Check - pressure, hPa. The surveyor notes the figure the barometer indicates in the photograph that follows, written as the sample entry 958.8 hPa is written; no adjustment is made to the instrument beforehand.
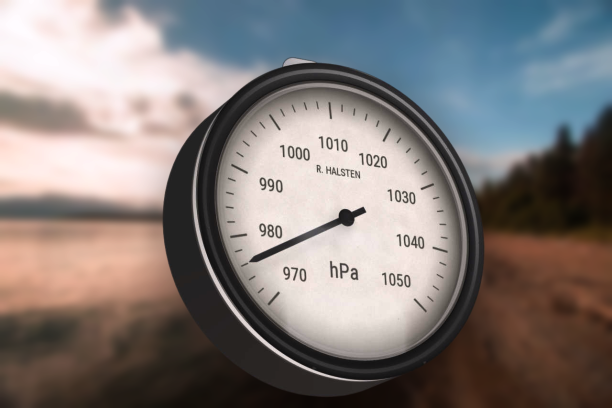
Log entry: 976 hPa
